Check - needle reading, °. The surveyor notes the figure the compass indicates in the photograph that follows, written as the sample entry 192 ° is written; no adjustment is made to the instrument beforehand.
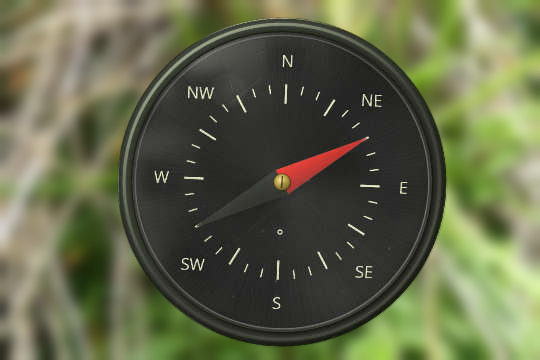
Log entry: 60 °
